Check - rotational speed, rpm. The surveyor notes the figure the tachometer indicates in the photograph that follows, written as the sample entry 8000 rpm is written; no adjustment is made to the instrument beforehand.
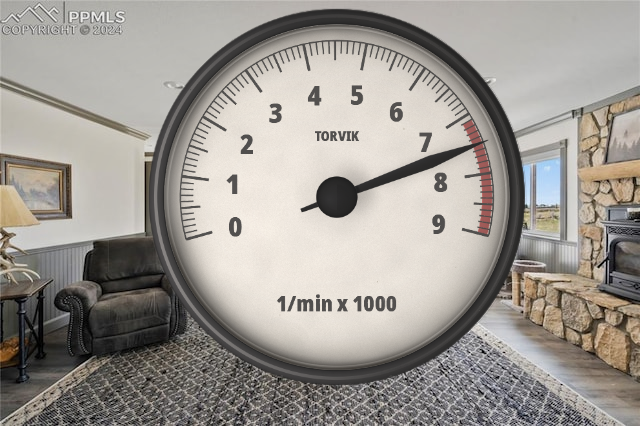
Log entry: 7500 rpm
